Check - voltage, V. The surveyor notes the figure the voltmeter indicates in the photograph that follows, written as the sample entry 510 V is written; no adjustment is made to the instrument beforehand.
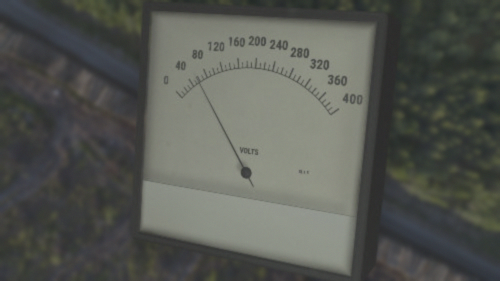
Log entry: 60 V
